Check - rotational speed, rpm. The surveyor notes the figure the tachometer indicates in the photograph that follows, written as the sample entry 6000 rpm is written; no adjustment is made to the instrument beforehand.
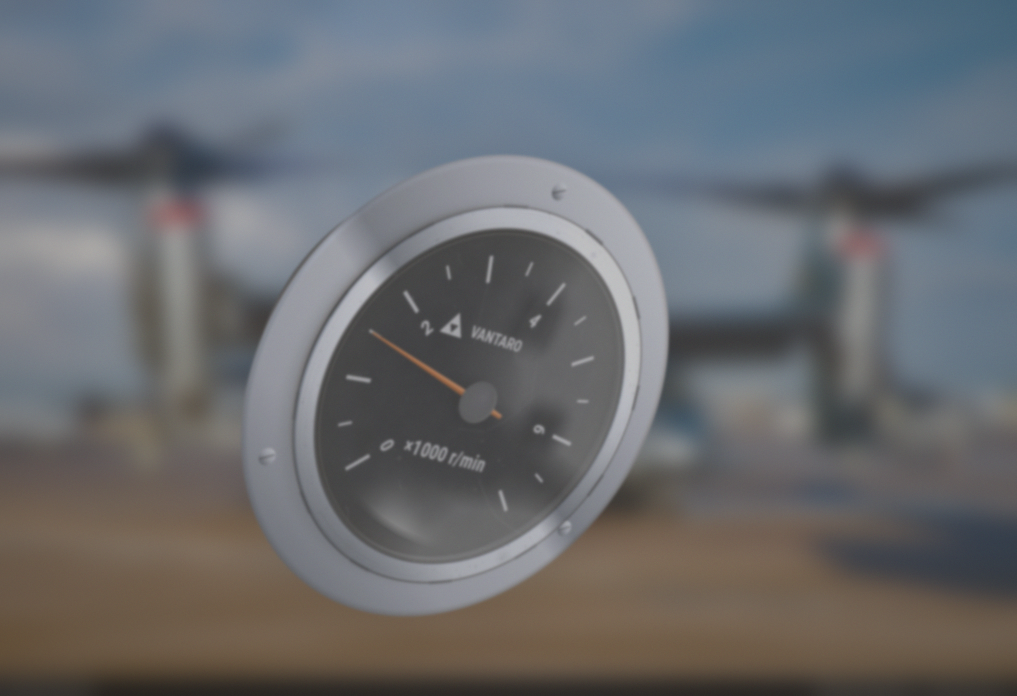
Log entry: 1500 rpm
